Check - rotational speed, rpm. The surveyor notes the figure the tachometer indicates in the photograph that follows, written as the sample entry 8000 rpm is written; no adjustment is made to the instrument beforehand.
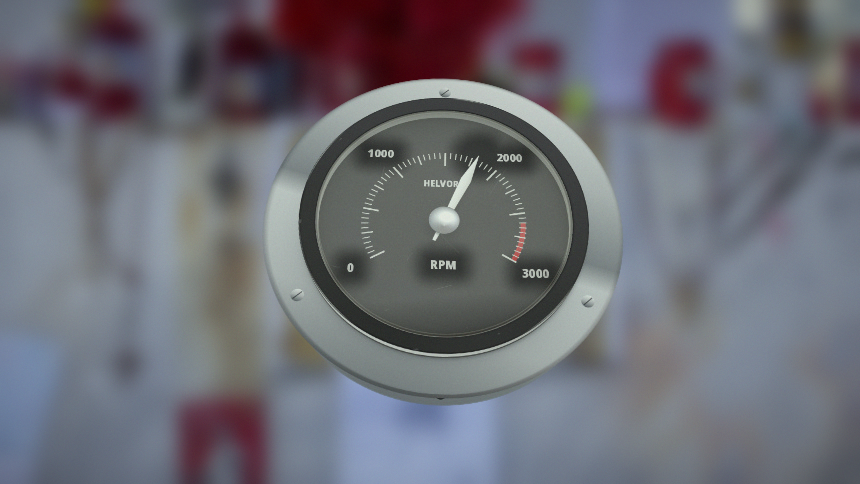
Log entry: 1800 rpm
